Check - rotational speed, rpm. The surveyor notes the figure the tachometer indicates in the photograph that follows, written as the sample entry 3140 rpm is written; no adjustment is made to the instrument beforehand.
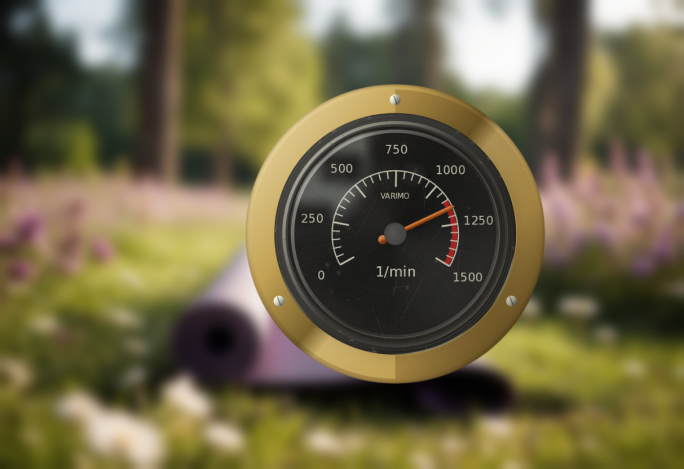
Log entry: 1150 rpm
